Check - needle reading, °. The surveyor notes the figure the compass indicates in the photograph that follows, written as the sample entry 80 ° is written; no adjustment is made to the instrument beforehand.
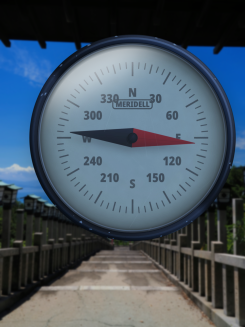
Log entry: 95 °
